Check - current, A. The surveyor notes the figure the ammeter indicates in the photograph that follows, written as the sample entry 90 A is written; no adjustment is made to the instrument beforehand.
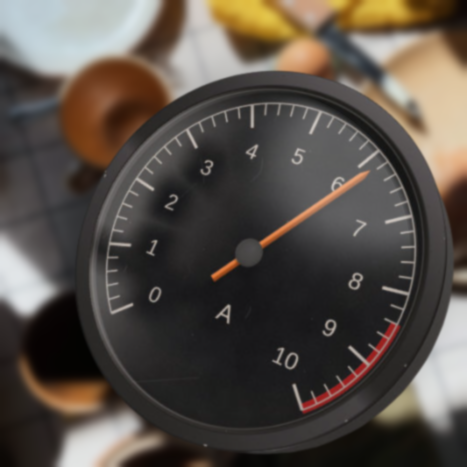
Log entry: 6.2 A
